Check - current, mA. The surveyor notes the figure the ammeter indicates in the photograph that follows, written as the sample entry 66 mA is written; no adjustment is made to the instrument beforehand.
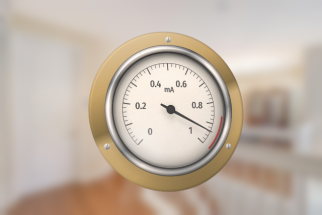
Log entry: 0.94 mA
